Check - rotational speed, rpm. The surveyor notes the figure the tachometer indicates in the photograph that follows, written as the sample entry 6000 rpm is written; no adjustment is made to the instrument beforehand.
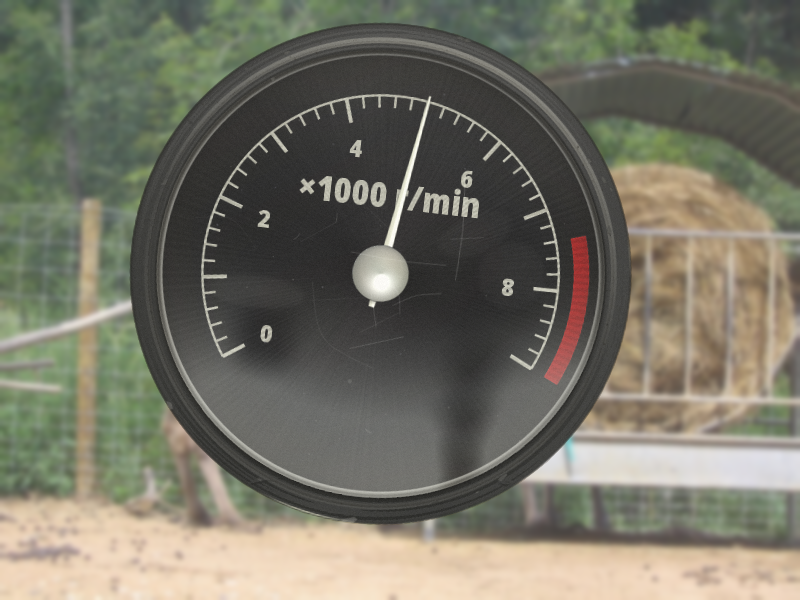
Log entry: 5000 rpm
